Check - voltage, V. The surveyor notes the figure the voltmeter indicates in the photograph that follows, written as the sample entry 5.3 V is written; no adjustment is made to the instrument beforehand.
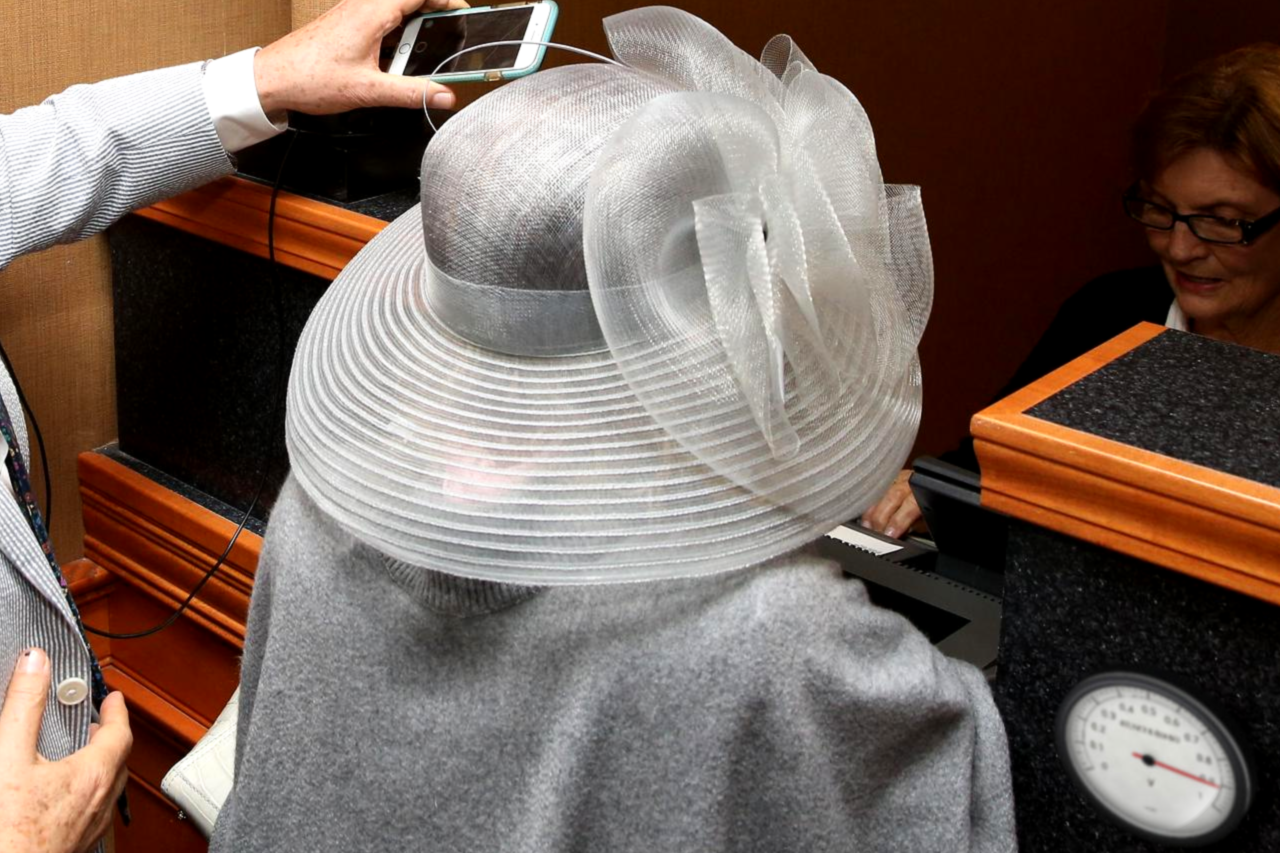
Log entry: 0.9 V
